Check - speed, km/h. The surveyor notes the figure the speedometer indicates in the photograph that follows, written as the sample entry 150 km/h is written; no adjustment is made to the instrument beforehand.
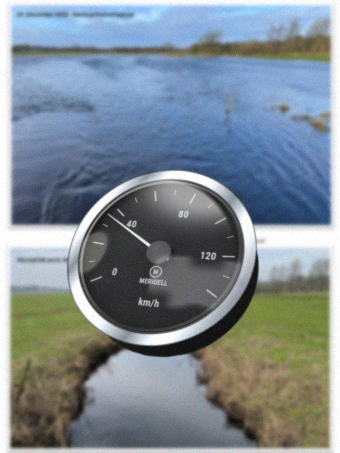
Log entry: 35 km/h
